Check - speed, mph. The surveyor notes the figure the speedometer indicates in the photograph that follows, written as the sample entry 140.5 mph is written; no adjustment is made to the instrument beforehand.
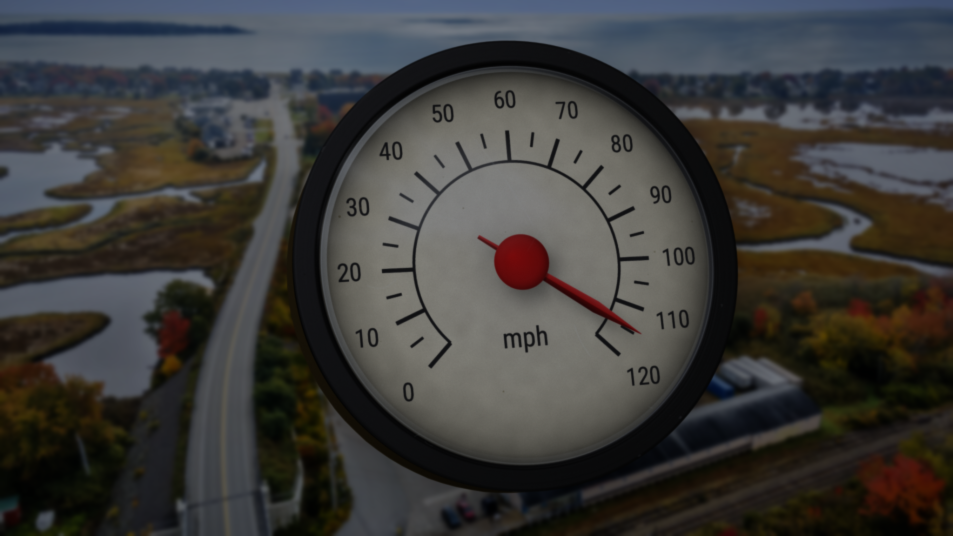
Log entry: 115 mph
